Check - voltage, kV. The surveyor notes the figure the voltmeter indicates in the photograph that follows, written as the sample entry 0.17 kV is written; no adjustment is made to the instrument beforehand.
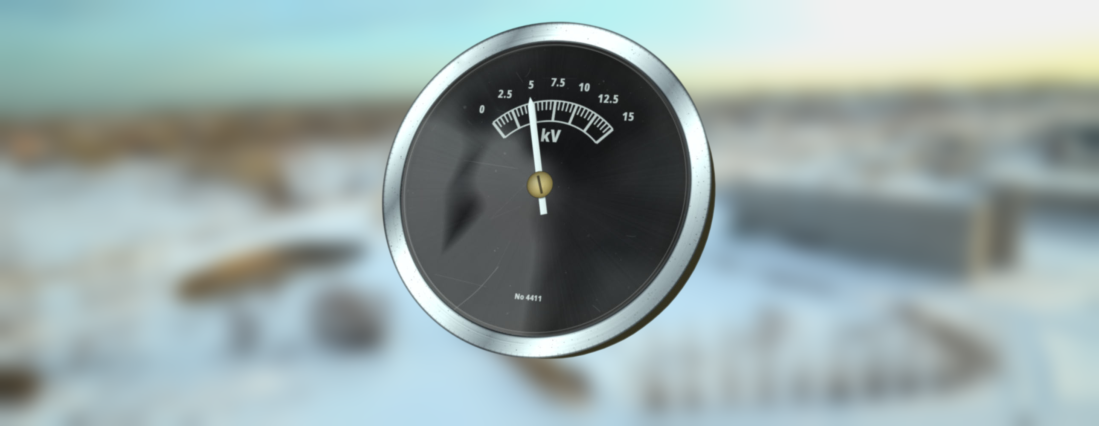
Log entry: 5 kV
